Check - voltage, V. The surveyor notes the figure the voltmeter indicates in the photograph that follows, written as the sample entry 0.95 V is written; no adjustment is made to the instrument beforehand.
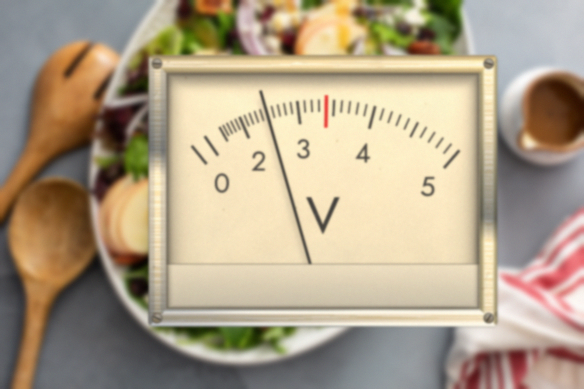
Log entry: 2.5 V
